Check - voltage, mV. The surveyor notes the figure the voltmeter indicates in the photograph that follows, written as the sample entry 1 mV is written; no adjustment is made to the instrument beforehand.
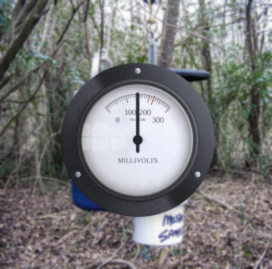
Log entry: 150 mV
